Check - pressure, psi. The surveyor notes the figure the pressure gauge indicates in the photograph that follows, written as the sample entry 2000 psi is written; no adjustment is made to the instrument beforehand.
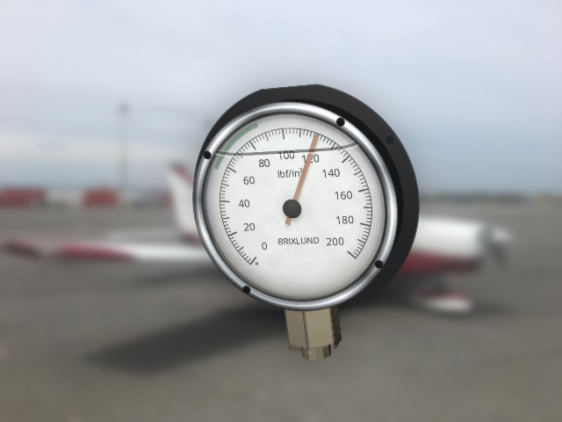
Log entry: 120 psi
